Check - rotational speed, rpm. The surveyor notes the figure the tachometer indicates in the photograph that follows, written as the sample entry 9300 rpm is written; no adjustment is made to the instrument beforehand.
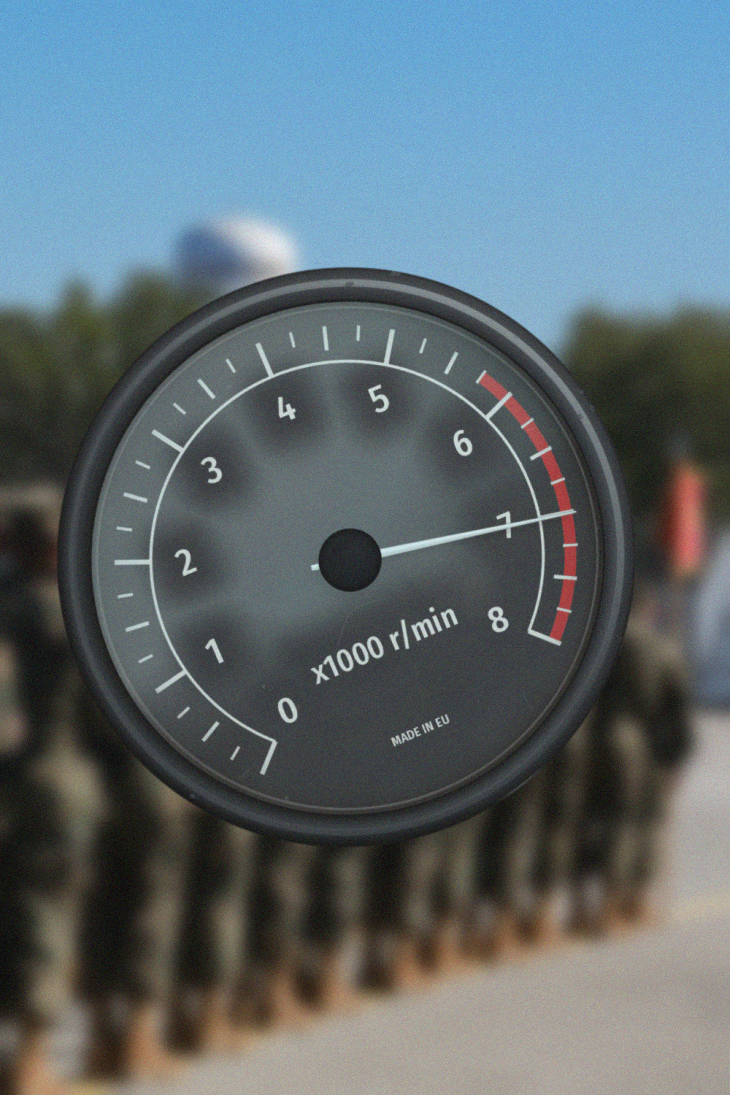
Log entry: 7000 rpm
